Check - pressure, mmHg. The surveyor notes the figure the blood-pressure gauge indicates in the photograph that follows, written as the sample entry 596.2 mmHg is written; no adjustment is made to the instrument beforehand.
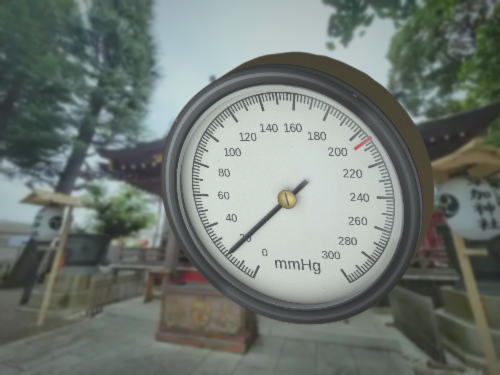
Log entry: 20 mmHg
